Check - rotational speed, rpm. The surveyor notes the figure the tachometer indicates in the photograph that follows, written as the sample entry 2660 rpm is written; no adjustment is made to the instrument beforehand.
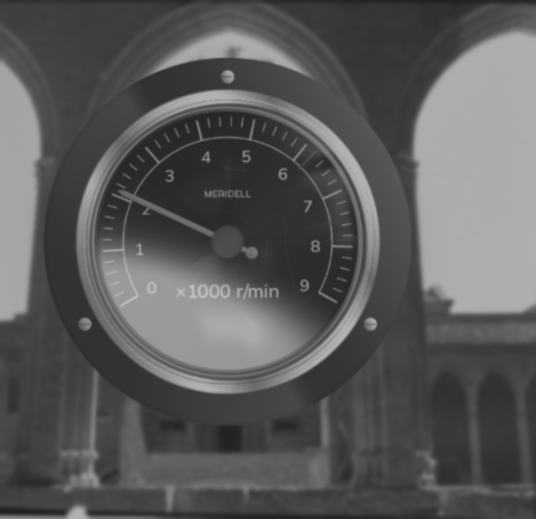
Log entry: 2100 rpm
